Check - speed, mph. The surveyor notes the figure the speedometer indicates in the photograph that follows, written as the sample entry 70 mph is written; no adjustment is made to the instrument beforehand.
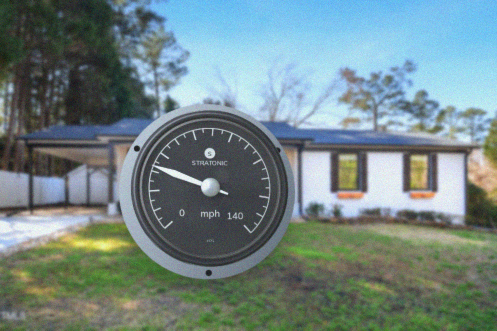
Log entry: 32.5 mph
